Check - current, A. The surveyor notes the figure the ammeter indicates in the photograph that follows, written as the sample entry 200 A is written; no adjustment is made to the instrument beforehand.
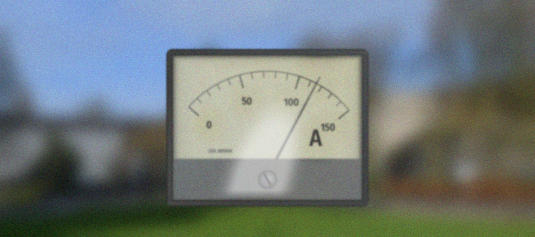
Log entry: 115 A
